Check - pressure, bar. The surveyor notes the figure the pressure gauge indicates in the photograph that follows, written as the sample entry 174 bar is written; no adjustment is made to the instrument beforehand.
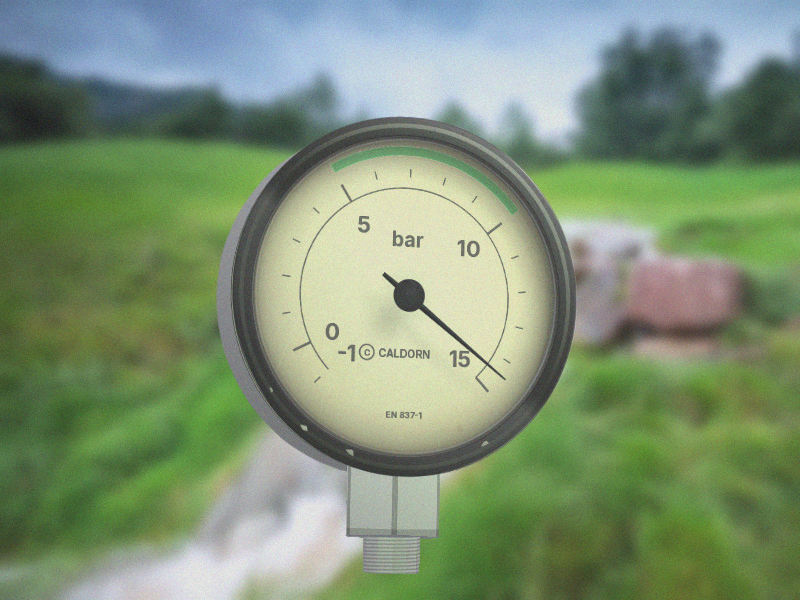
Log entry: 14.5 bar
